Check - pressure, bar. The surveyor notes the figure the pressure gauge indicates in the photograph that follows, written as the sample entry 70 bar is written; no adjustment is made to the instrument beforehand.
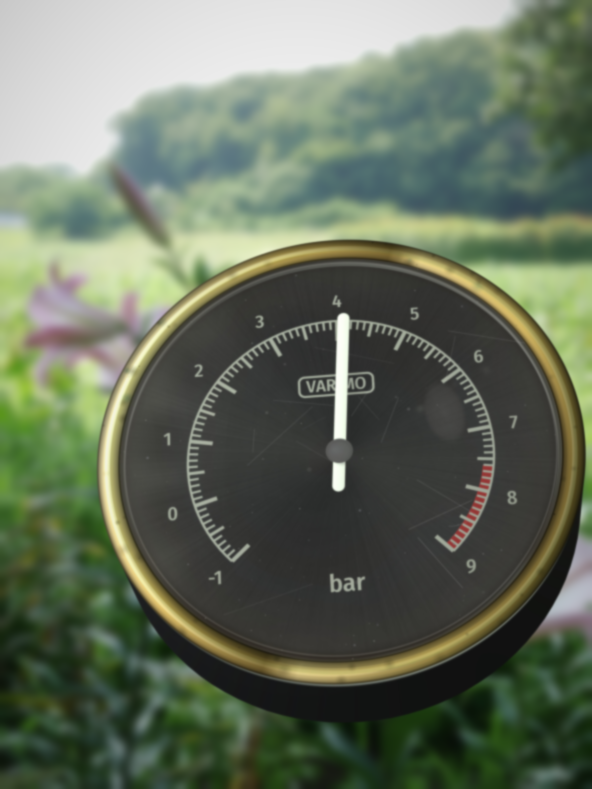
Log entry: 4.1 bar
